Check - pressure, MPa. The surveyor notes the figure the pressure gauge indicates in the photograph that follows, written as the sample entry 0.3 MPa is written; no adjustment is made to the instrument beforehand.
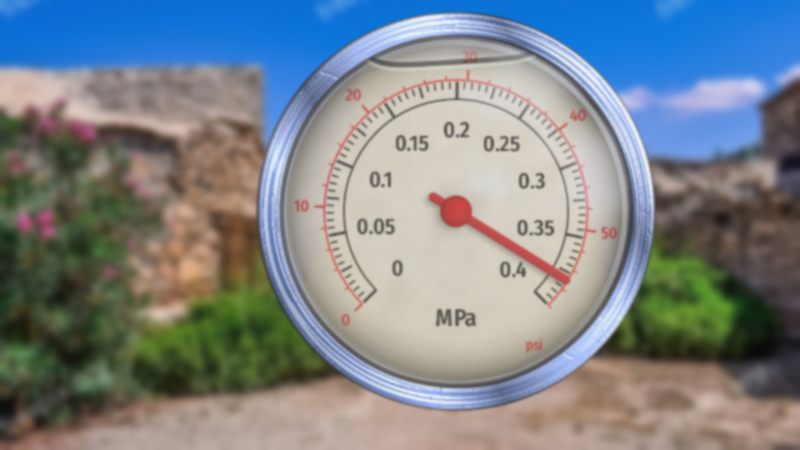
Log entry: 0.38 MPa
